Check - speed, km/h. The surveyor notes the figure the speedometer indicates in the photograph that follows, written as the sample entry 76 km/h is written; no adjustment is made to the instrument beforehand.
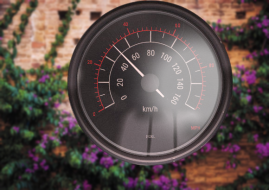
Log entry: 50 km/h
